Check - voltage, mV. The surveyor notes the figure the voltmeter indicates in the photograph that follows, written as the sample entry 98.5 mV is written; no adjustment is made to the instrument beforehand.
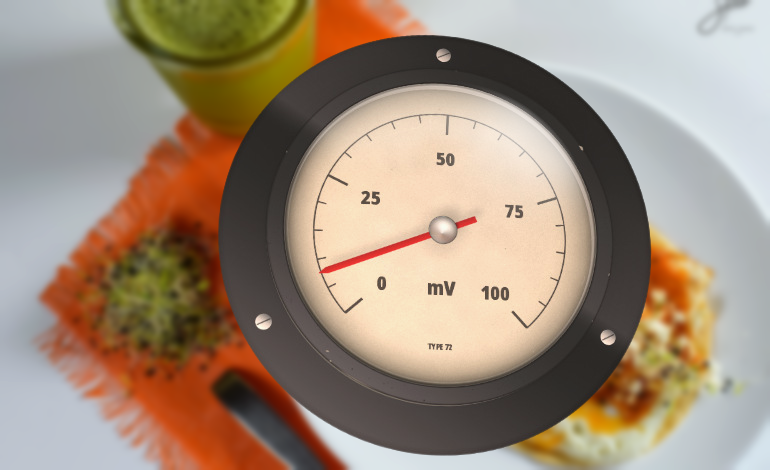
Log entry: 7.5 mV
